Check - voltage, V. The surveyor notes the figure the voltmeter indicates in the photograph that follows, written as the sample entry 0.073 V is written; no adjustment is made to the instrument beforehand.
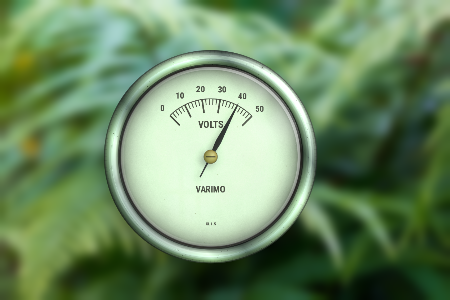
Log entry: 40 V
